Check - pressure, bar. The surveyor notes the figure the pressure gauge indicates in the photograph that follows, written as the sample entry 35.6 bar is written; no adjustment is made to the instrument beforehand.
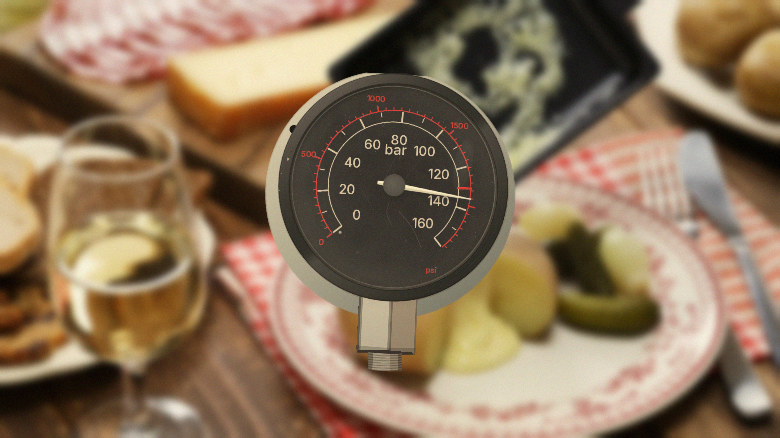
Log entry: 135 bar
